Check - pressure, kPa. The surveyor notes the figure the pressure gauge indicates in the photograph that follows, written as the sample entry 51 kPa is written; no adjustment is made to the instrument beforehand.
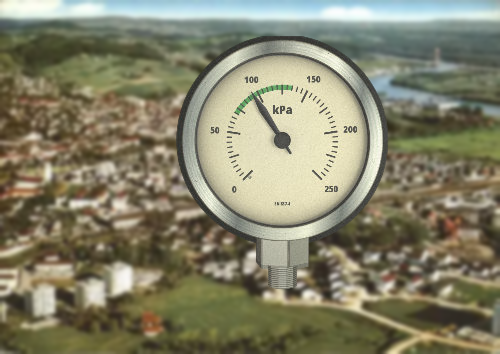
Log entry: 95 kPa
